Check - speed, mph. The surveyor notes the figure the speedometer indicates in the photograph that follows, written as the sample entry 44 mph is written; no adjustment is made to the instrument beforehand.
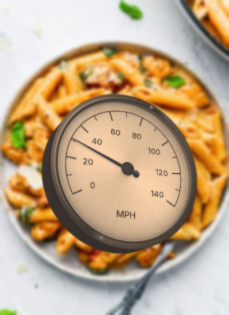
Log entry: 30 mph
